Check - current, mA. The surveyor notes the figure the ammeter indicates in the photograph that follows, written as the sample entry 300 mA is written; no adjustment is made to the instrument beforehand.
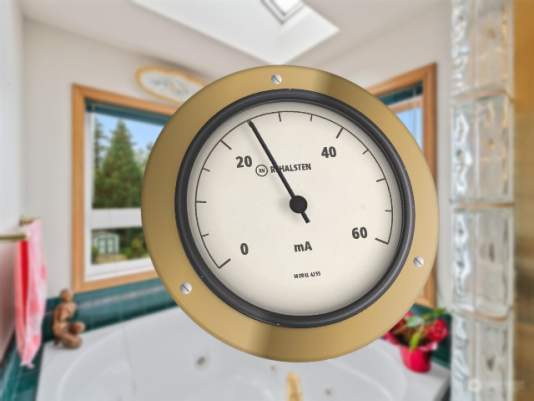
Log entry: 25 mA
